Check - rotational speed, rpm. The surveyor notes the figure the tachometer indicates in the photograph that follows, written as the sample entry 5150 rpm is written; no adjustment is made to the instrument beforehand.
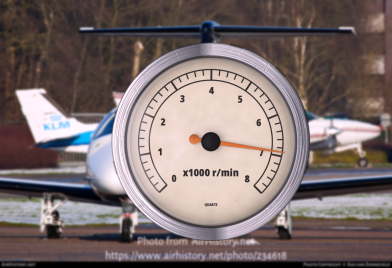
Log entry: 6900 rpm
